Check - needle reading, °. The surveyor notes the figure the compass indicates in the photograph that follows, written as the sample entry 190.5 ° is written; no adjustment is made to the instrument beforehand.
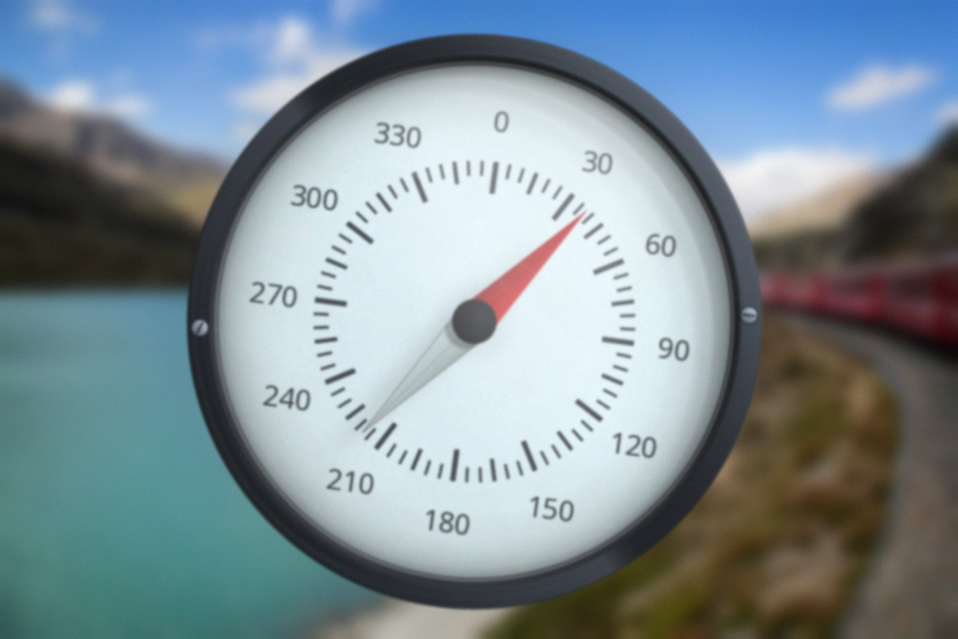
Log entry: 37.5 °
